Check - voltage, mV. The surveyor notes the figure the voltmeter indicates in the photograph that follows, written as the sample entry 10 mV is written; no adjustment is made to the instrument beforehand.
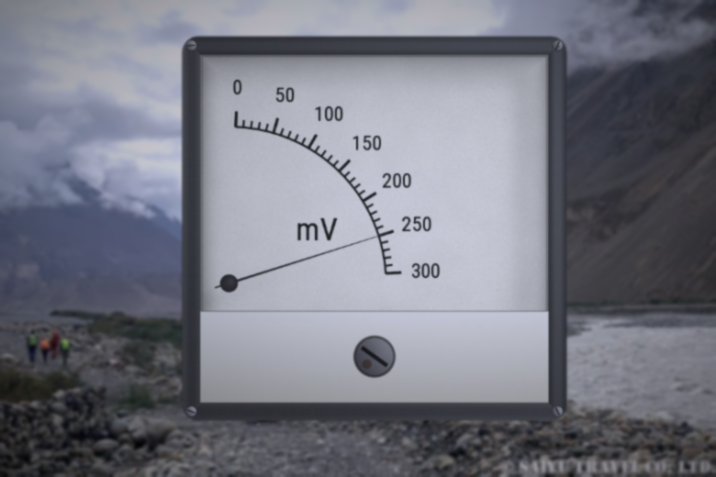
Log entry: 250 mV
